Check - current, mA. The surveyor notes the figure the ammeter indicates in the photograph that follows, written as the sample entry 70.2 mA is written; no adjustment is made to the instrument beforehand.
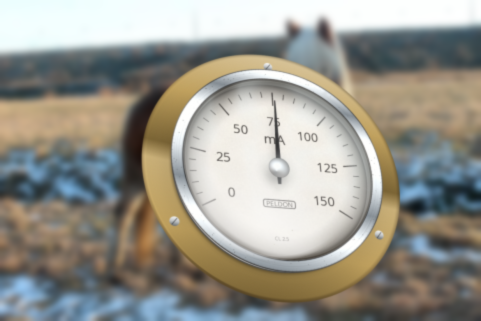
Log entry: 75 mA
